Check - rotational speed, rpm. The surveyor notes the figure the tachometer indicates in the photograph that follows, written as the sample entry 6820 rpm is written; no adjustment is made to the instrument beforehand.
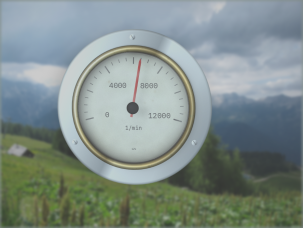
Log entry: 6500 rpm
